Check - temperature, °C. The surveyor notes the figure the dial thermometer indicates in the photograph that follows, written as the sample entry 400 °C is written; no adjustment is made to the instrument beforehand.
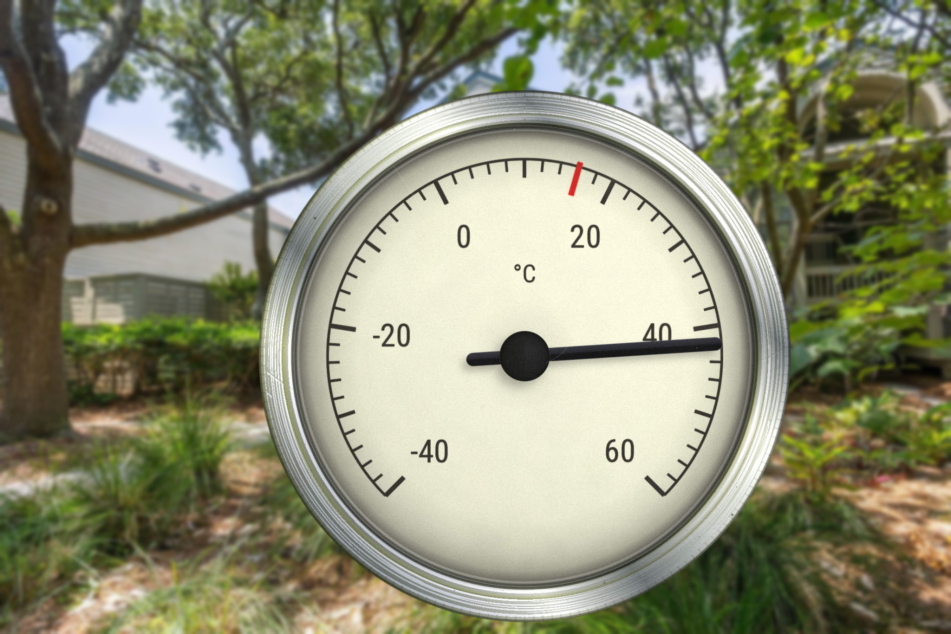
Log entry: 42 °C
